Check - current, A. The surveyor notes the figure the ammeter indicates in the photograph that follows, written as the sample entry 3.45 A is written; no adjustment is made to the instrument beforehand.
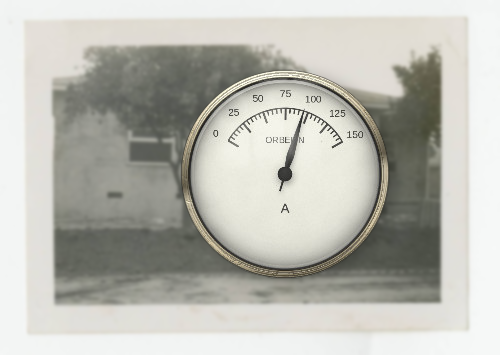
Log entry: 95 A
